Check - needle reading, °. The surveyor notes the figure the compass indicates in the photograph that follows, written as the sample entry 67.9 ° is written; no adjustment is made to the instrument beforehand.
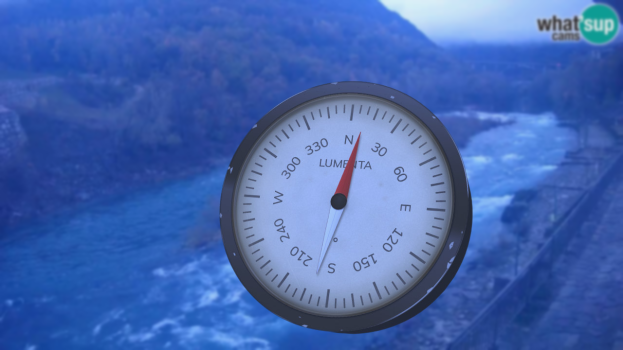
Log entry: 10 °
